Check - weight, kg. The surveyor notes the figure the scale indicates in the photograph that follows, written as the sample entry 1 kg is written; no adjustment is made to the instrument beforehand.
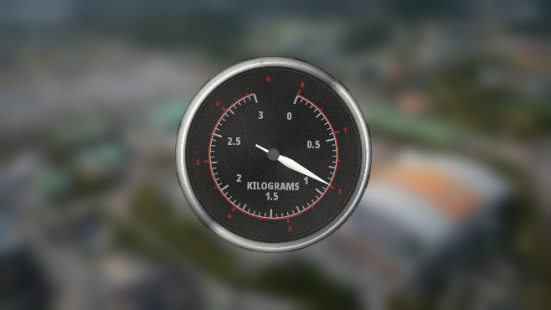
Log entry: 0.9 kg
